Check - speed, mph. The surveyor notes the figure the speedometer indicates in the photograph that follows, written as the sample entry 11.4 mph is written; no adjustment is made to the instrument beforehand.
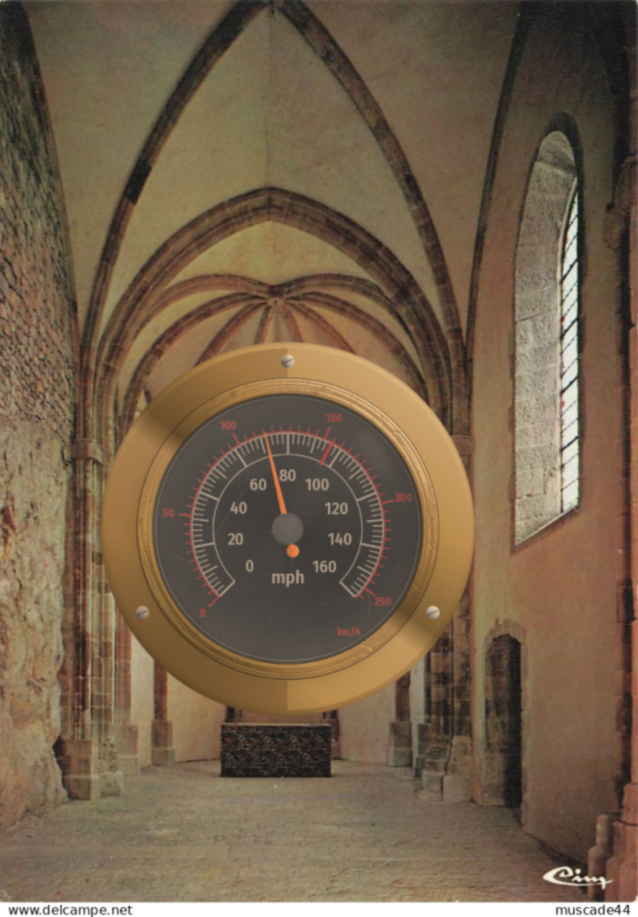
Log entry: 72 mph
